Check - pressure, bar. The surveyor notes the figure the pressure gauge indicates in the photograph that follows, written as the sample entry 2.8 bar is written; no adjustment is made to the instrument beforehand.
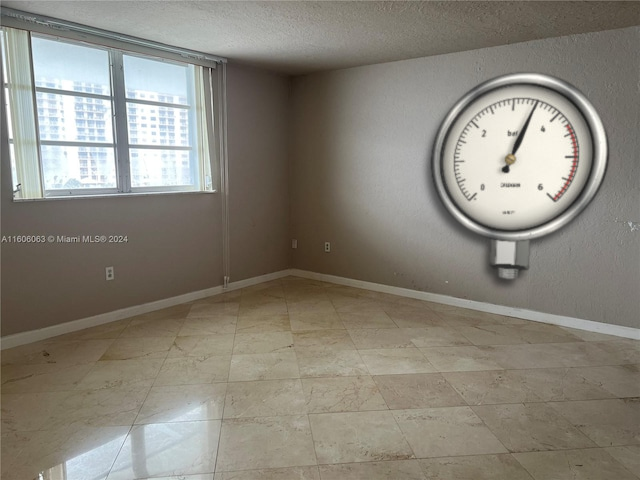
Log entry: 3.5 bar
